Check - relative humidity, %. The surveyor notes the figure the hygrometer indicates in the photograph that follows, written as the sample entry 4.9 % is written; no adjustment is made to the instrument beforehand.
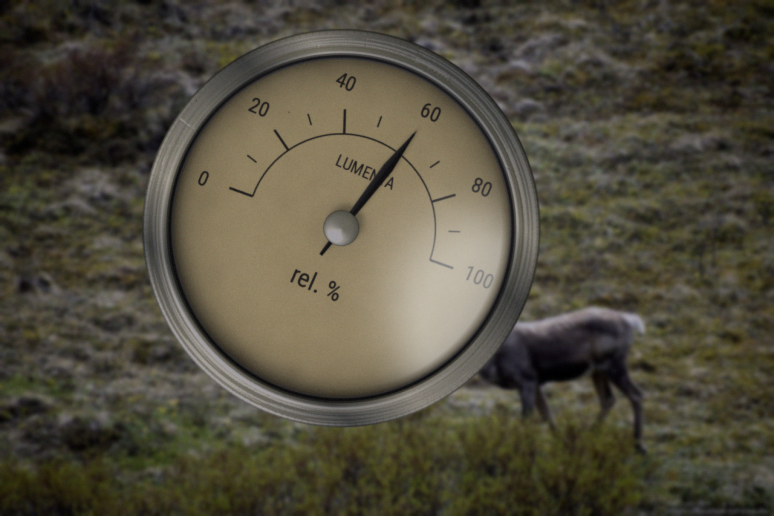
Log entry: 60 %
